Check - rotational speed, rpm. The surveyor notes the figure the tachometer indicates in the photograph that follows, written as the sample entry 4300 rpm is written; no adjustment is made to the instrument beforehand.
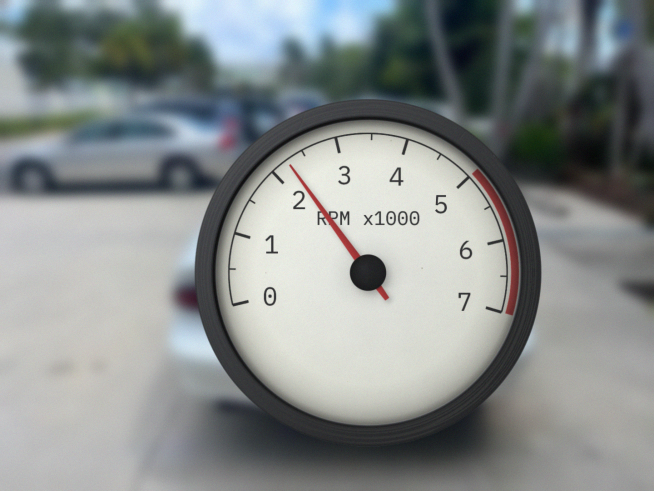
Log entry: 2250 rpm
